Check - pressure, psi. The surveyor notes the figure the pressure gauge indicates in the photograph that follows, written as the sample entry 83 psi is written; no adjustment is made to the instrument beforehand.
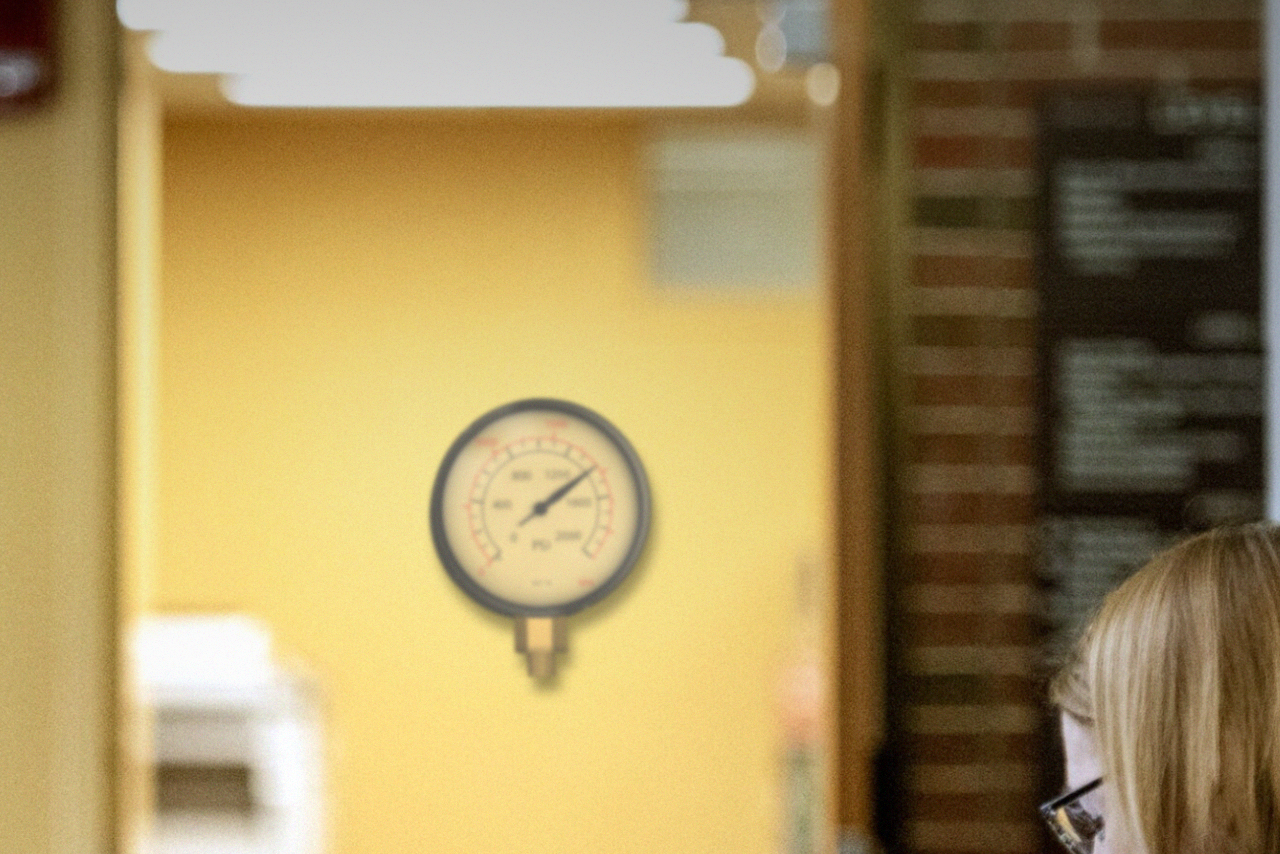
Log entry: 1400 psi
